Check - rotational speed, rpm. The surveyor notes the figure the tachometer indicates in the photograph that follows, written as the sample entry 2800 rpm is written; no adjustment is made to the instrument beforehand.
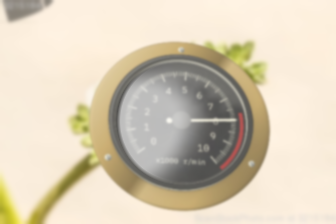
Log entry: 8000 rpm
